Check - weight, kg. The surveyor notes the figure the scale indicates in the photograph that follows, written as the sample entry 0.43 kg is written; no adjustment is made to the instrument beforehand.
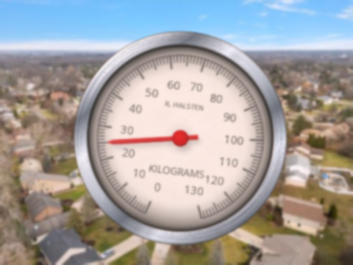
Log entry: 25 kg
